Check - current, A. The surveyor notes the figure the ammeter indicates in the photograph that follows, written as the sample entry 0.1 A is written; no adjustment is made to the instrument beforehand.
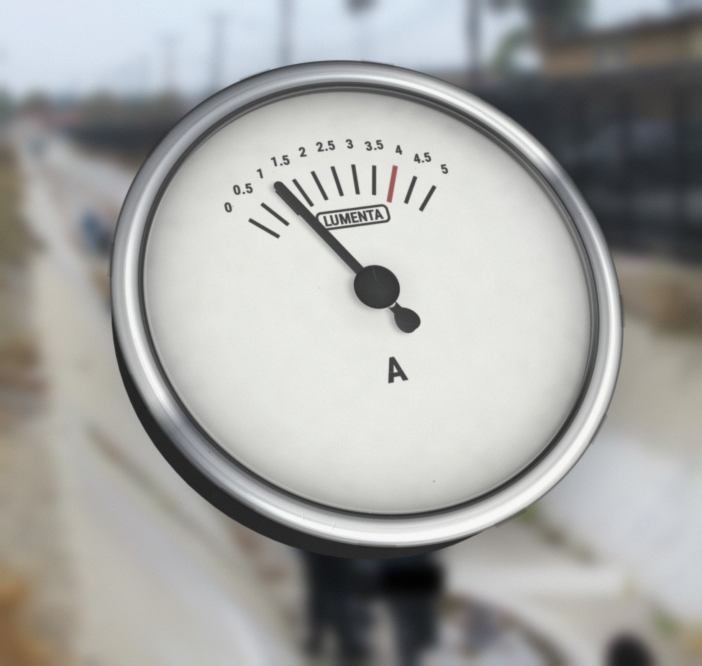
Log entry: 1 A
